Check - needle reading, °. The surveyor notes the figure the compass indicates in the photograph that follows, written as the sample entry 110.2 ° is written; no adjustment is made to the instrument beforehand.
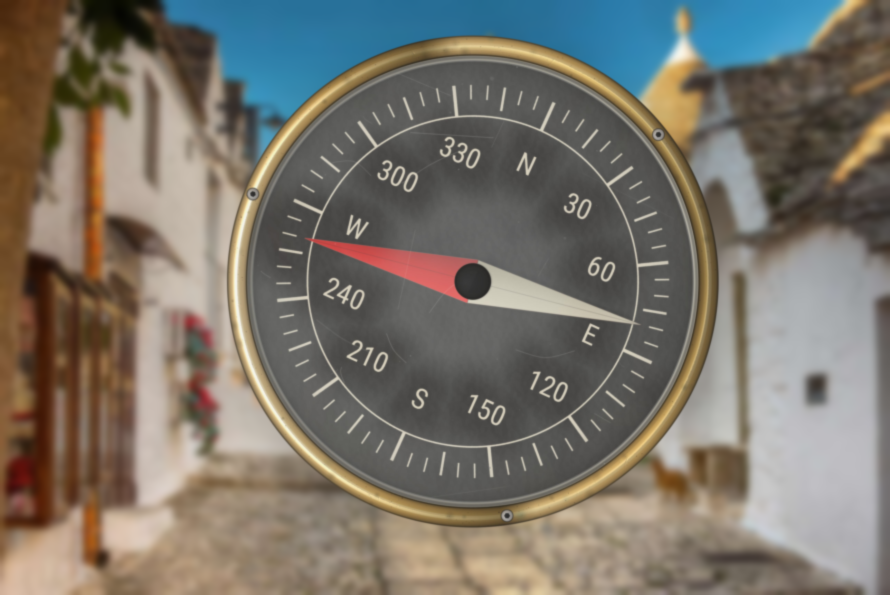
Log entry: 260 °
